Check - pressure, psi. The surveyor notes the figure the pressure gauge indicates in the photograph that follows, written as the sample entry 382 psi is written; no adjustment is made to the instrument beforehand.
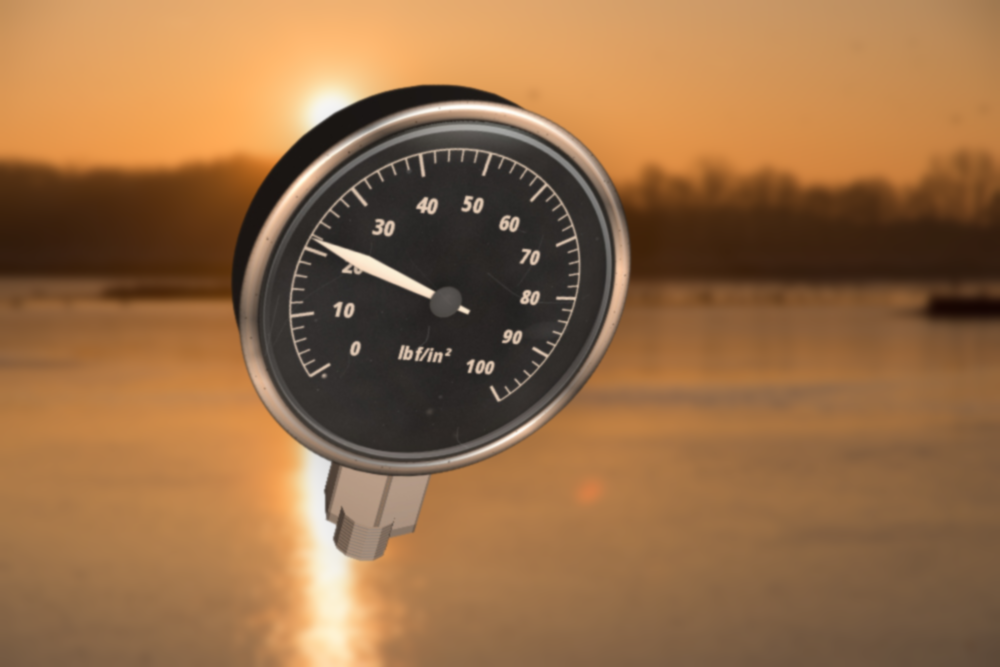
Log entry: 22 psi
